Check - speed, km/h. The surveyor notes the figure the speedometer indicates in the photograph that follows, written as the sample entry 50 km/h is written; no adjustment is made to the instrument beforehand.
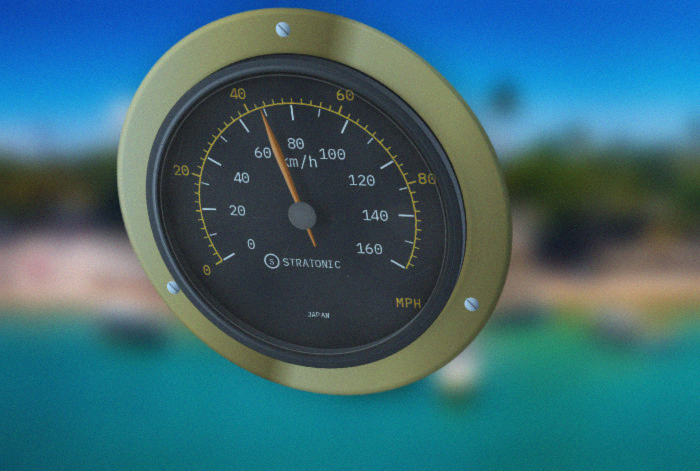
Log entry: 70 km/h
